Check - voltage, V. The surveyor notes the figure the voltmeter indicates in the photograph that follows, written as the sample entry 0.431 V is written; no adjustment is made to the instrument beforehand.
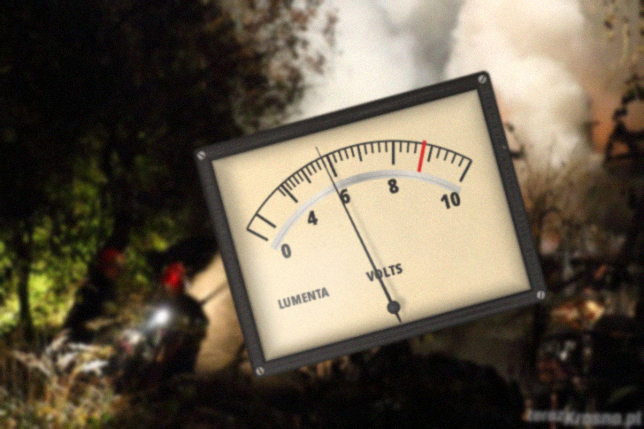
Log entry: 5.8 V
